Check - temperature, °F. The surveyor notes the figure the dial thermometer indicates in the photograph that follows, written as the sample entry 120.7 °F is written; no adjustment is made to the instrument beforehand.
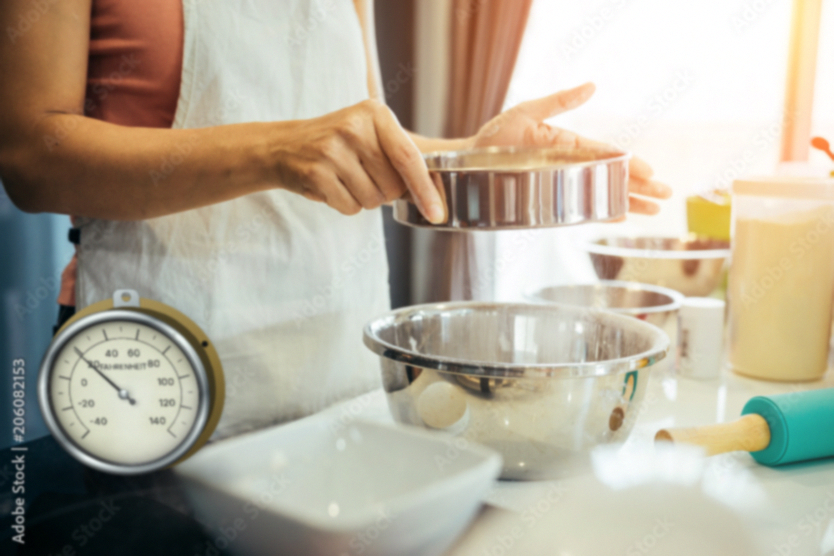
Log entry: 20 °F
